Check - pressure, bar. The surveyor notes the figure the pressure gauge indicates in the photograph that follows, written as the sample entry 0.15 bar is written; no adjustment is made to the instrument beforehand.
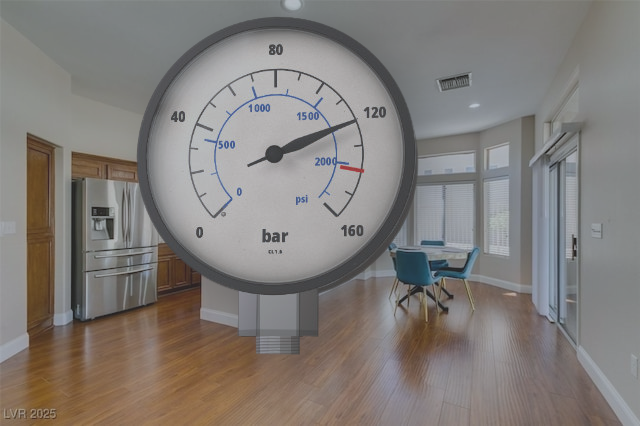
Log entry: 120 bar
